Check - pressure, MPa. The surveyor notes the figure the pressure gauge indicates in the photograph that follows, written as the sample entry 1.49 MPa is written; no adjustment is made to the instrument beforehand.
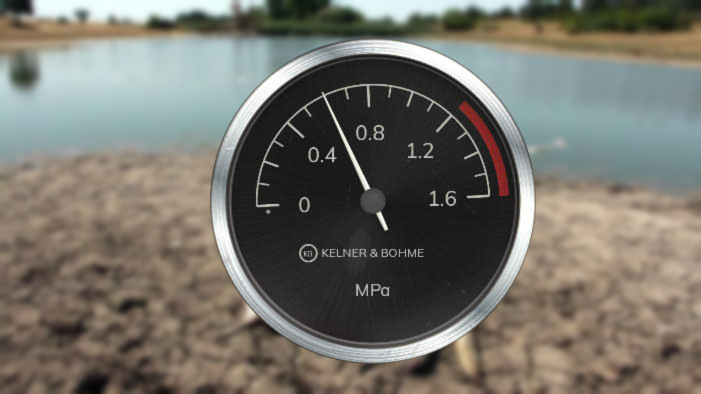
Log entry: 0.6 MPa
